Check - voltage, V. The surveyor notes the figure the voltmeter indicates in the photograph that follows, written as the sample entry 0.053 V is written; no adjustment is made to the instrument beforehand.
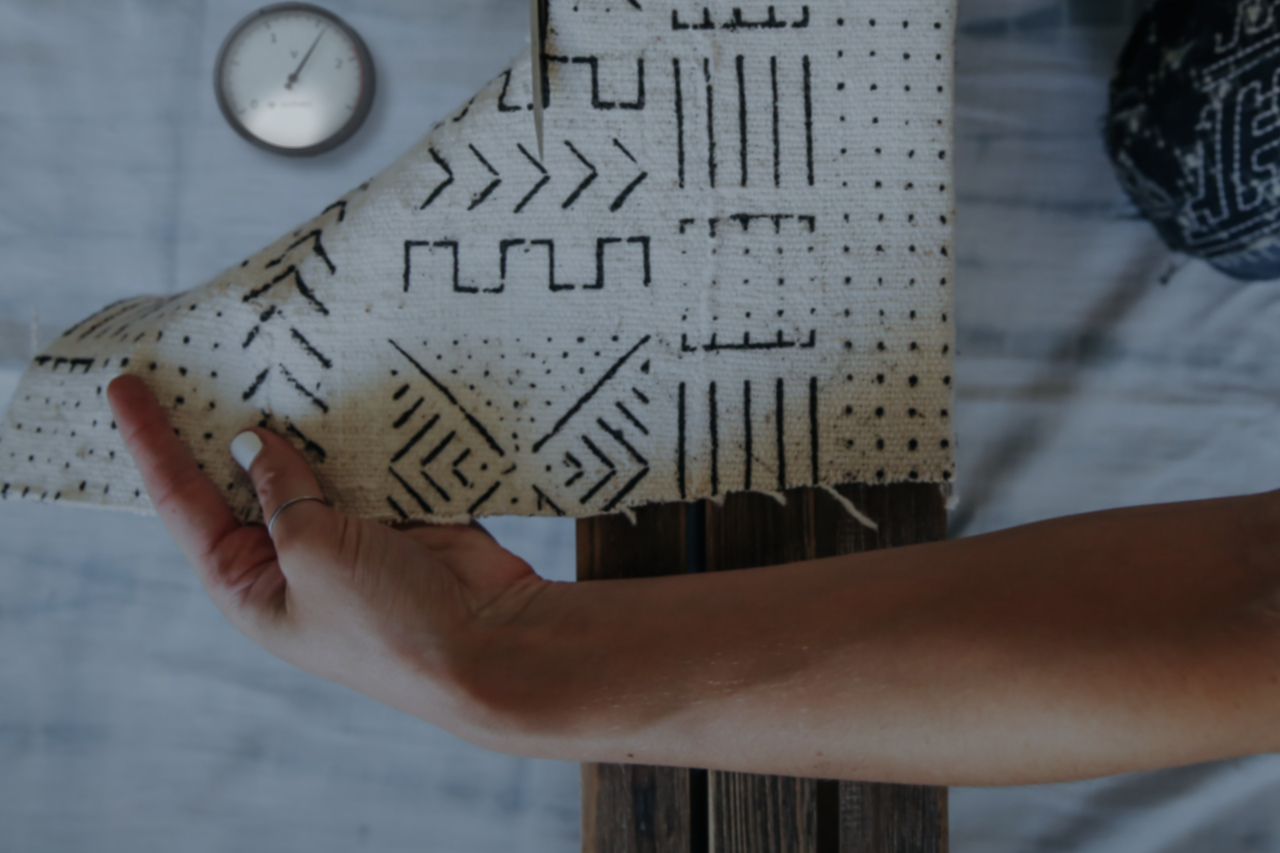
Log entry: 1.6 V
